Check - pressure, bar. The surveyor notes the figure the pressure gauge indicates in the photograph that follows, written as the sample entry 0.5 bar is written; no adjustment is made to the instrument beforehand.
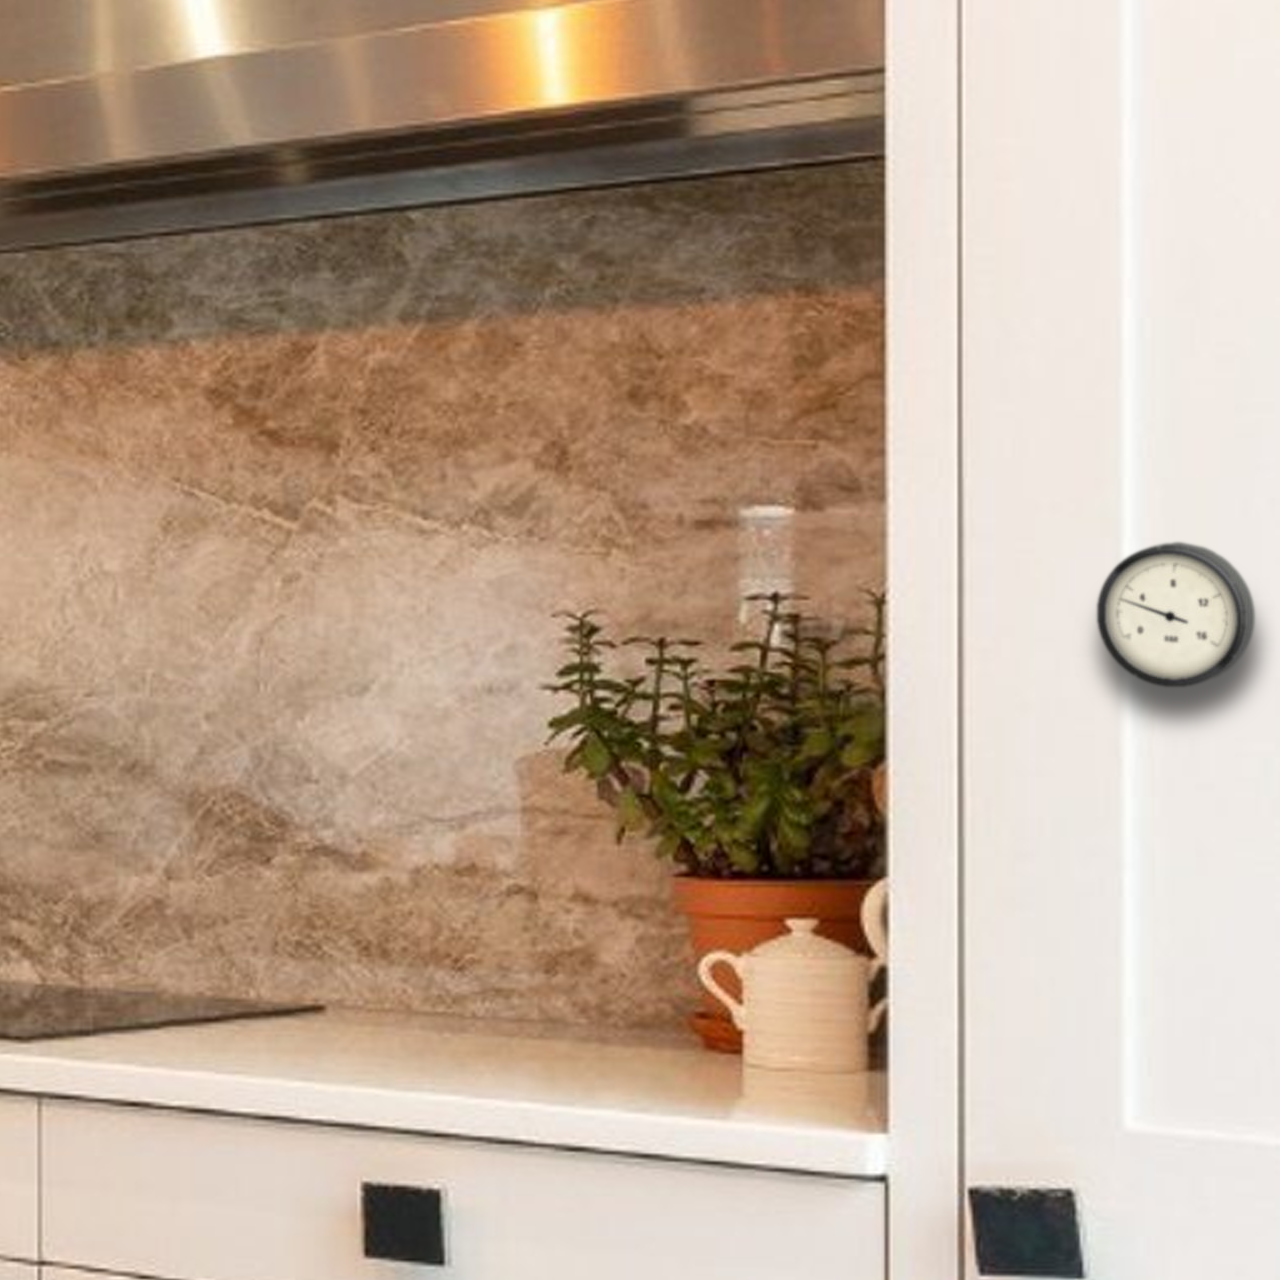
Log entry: 3 bar
